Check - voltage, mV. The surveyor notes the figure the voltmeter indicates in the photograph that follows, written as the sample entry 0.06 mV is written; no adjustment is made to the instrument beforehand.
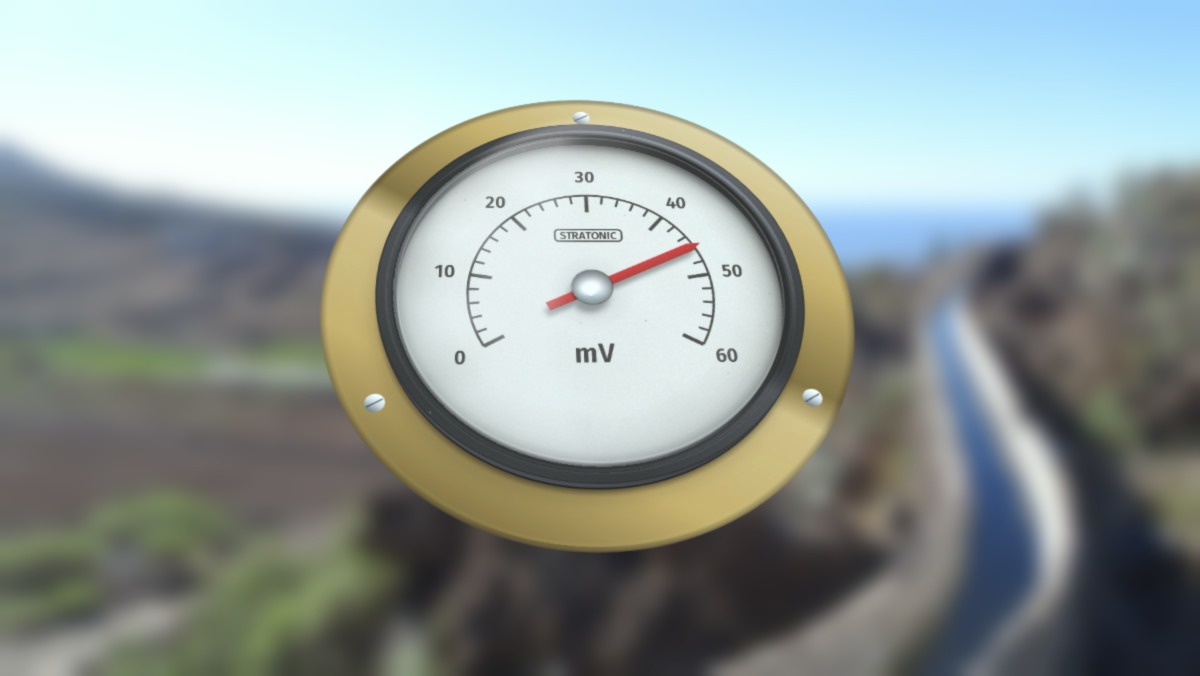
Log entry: 46 mV
